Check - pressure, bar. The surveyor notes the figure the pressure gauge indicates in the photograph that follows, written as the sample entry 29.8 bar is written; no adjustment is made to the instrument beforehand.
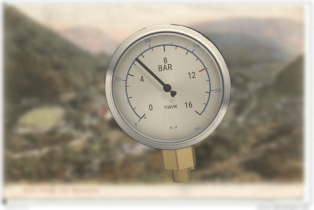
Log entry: 5.5 bar
